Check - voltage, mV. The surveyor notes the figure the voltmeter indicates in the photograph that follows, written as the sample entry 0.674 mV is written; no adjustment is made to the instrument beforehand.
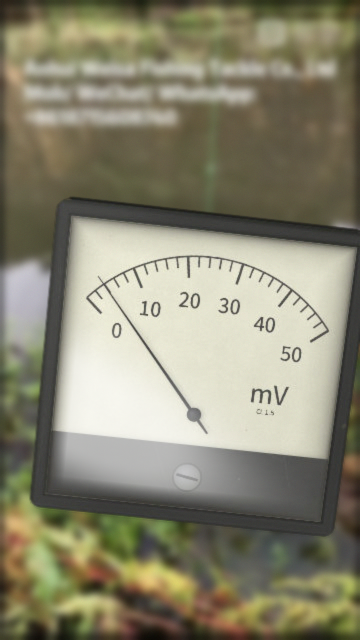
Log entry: 4 mV
